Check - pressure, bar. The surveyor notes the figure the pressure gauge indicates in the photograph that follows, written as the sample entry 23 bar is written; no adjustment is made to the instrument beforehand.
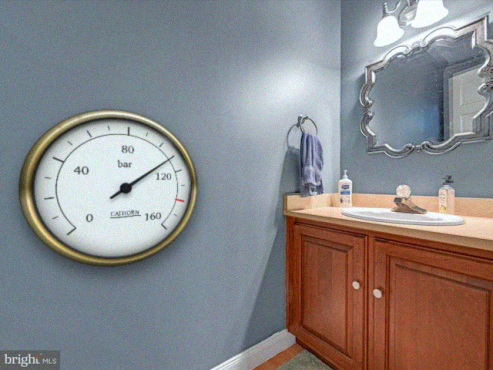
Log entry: 110 bar
